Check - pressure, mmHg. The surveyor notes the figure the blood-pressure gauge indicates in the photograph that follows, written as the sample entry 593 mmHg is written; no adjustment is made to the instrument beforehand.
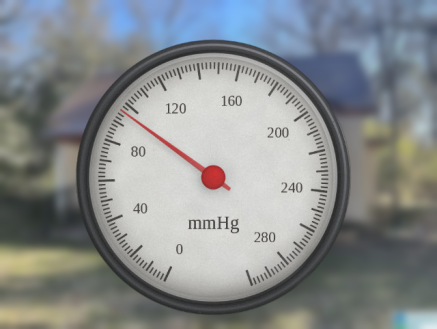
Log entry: 96 mmHg
